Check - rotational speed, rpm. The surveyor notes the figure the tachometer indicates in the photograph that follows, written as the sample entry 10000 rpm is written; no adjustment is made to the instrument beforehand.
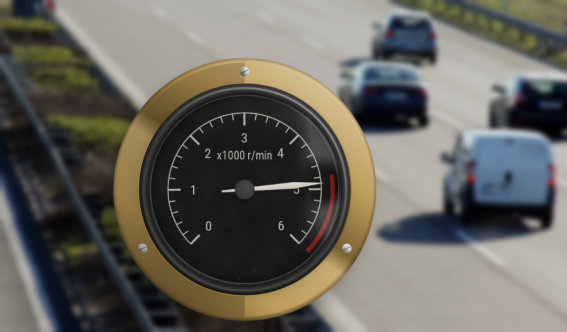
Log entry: 4900 rpm
